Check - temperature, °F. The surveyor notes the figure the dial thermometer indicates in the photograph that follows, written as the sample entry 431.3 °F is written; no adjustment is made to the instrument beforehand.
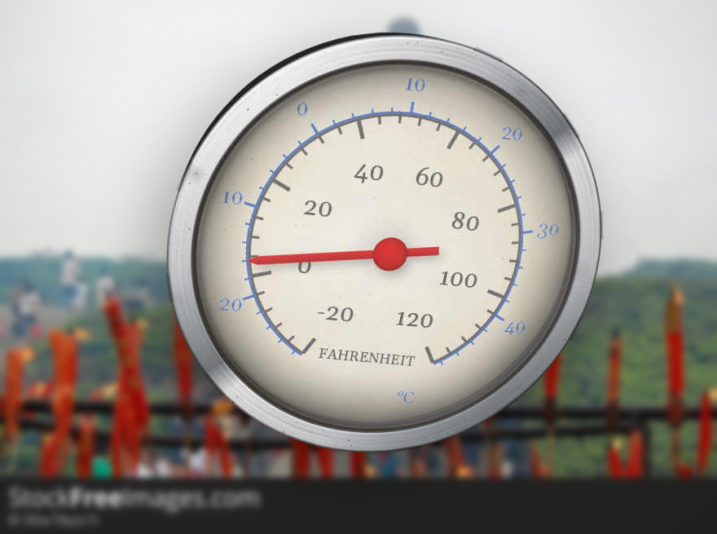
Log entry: 4 °F
